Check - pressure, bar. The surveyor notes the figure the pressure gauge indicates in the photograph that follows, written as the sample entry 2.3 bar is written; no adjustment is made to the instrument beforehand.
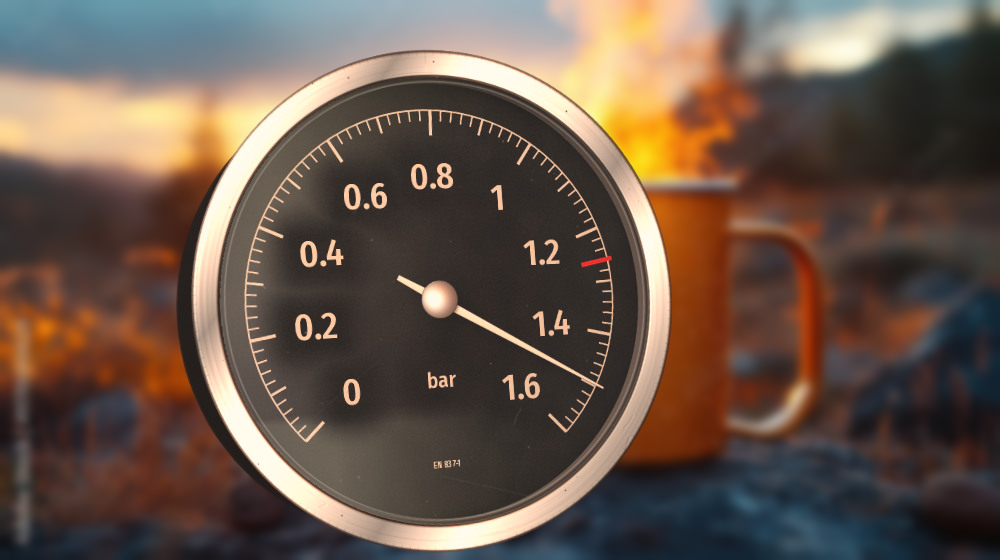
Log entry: 1.5 bar
